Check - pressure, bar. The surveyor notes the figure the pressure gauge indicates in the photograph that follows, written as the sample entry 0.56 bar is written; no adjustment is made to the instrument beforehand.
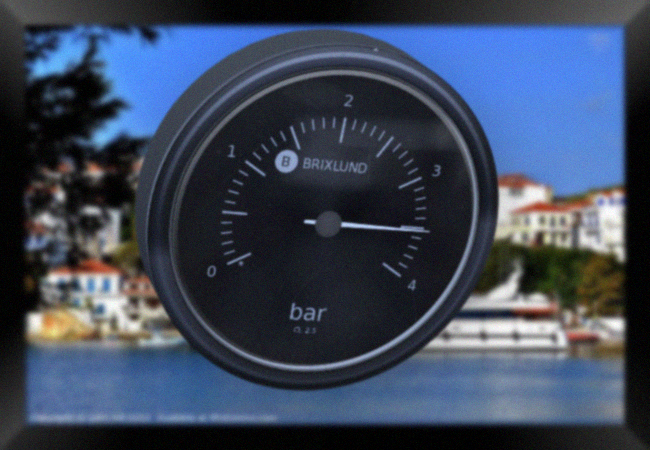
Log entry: 3.5 bar
